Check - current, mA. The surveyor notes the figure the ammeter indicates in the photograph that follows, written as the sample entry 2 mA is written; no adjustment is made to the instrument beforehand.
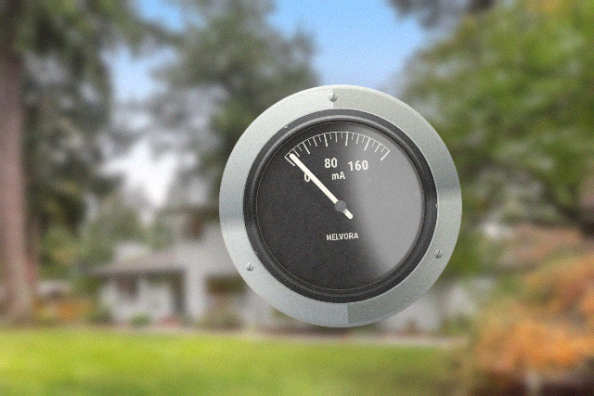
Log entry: 10 mA
